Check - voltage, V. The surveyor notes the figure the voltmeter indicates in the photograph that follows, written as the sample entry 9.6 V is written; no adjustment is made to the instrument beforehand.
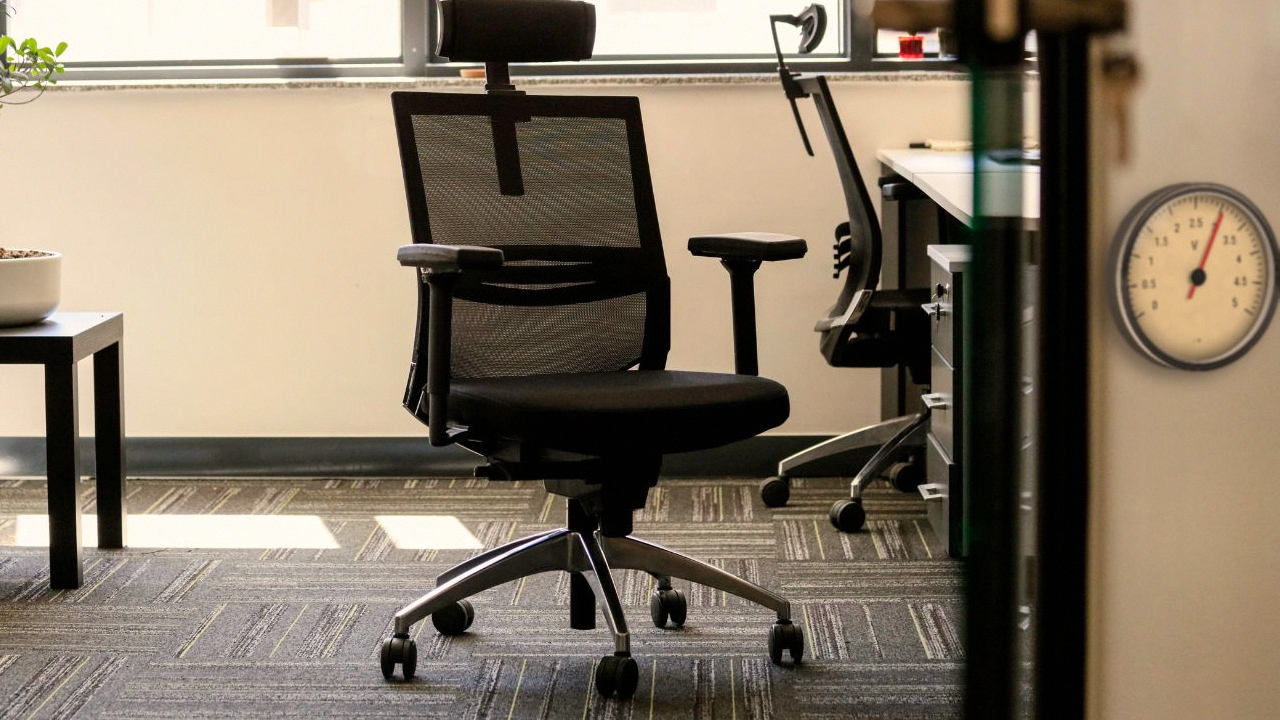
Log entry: 3 V
